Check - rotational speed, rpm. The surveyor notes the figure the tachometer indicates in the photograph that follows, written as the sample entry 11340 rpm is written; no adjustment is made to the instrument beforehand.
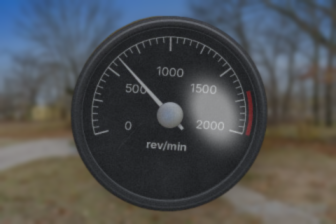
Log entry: 600 rpm
